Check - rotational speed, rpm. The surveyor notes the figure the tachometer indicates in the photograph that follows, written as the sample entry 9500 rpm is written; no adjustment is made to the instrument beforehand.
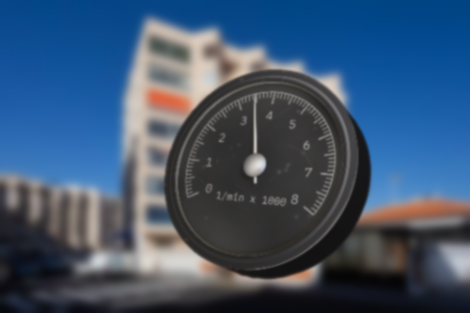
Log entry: 3500 rpm
